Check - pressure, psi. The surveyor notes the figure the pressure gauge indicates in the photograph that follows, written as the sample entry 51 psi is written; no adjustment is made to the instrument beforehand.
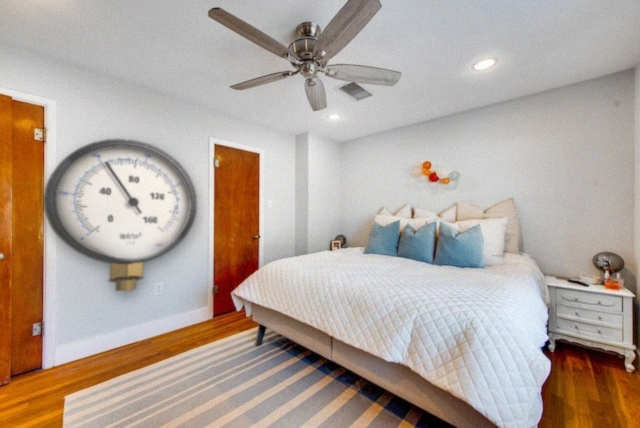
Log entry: 60 psi
